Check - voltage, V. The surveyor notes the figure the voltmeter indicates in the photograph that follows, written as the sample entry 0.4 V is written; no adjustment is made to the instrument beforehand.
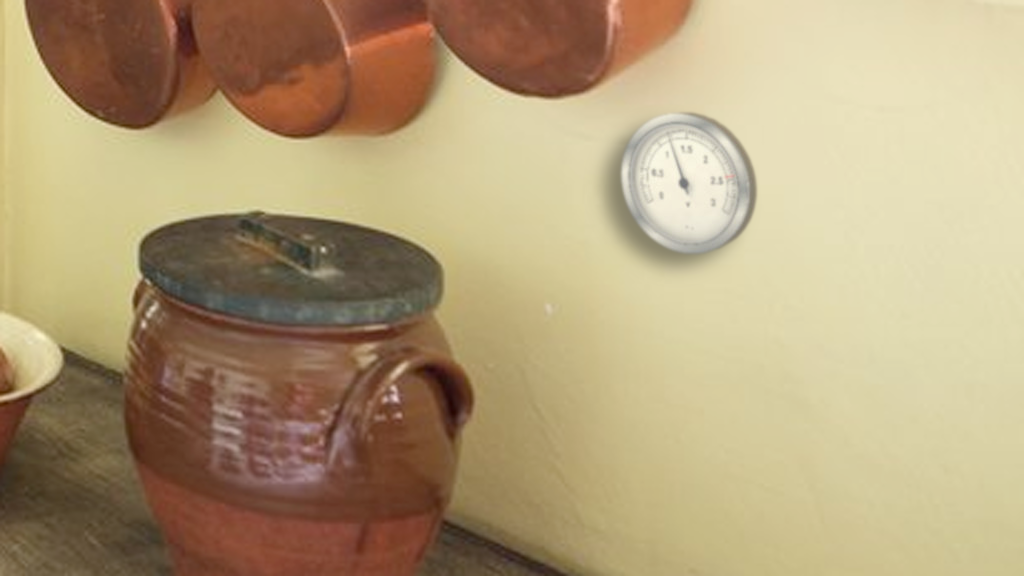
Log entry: 1.25 V
